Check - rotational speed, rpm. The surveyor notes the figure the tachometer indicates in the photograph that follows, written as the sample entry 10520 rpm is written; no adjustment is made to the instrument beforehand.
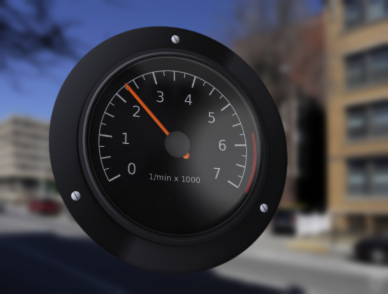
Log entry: 2250 rpm
